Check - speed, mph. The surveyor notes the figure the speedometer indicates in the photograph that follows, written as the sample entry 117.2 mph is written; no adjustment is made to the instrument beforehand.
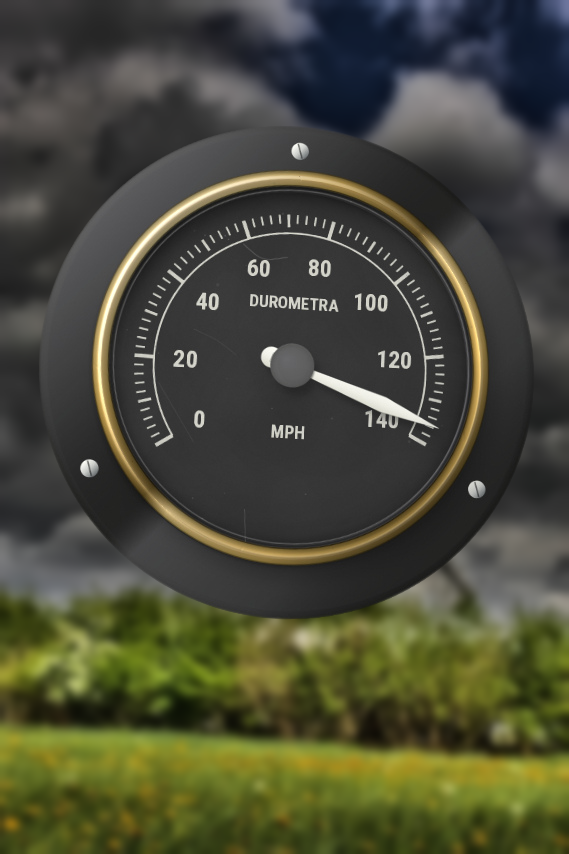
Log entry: 136 mph
